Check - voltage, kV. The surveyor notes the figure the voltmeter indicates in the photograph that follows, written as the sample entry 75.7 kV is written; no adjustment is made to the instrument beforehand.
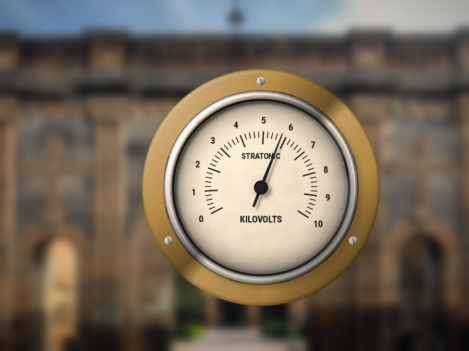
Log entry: 5.8 kV
